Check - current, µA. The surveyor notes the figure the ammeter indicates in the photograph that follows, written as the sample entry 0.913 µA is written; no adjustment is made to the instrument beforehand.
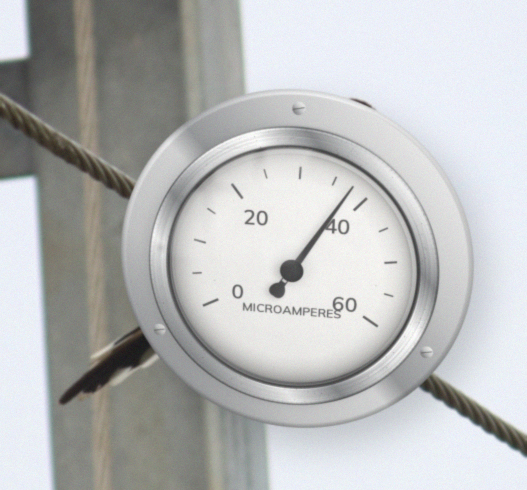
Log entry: 37.5 µA
